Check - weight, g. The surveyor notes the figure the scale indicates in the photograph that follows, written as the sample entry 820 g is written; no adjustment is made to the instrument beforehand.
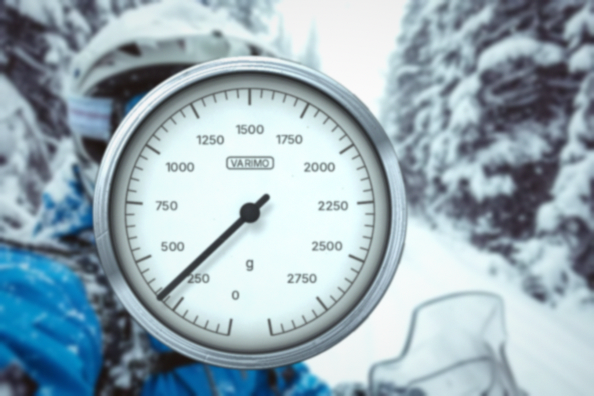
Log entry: 325 g
